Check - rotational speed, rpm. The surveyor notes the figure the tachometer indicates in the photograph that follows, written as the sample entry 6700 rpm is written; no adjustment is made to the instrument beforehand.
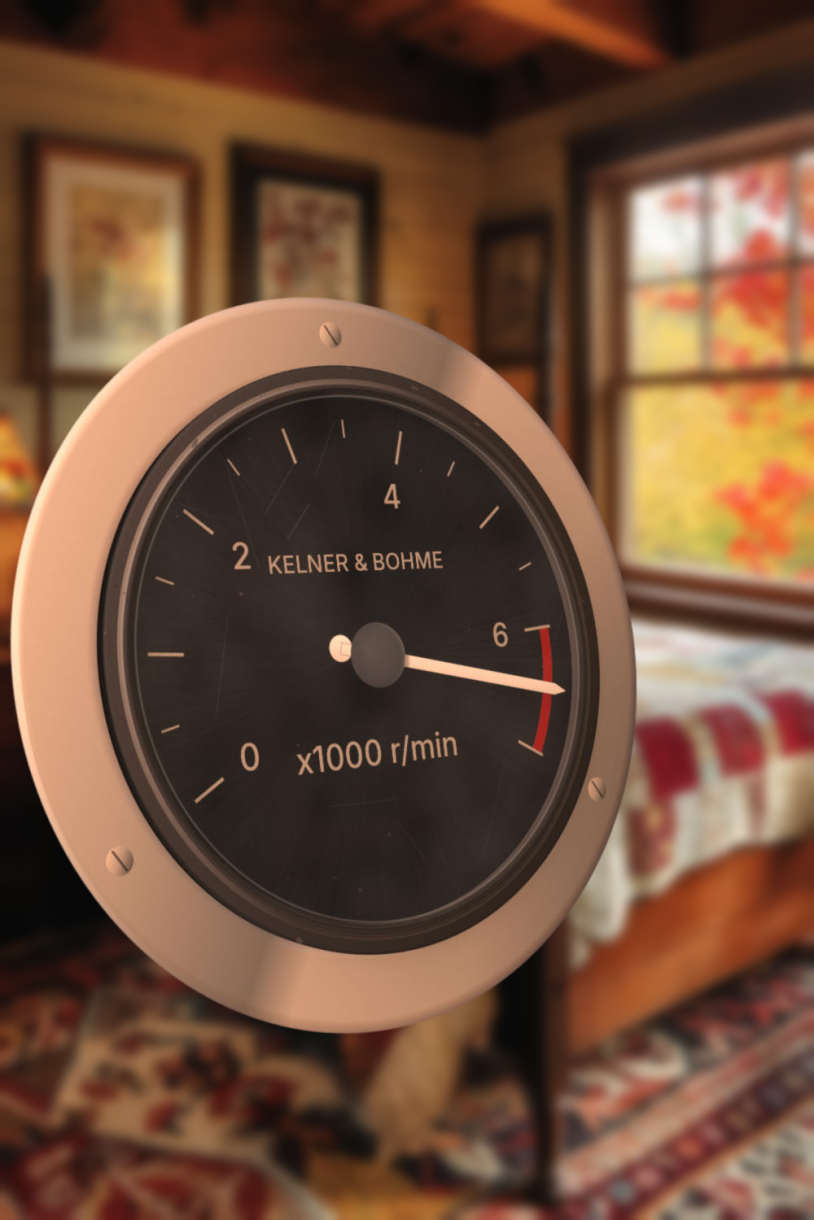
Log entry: 6500 rpm
